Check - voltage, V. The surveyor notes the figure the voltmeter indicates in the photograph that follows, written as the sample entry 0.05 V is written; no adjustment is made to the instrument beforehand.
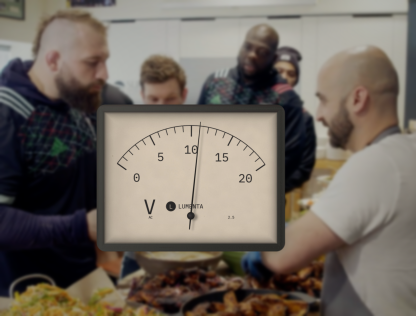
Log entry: 11 V
